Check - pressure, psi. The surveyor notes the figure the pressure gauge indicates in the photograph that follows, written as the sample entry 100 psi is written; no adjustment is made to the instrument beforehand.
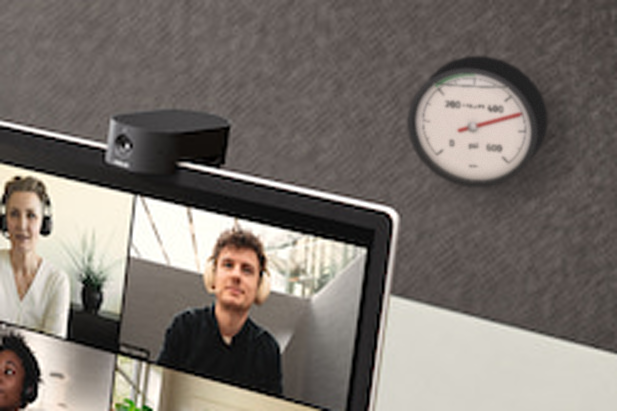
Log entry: 450 psi
